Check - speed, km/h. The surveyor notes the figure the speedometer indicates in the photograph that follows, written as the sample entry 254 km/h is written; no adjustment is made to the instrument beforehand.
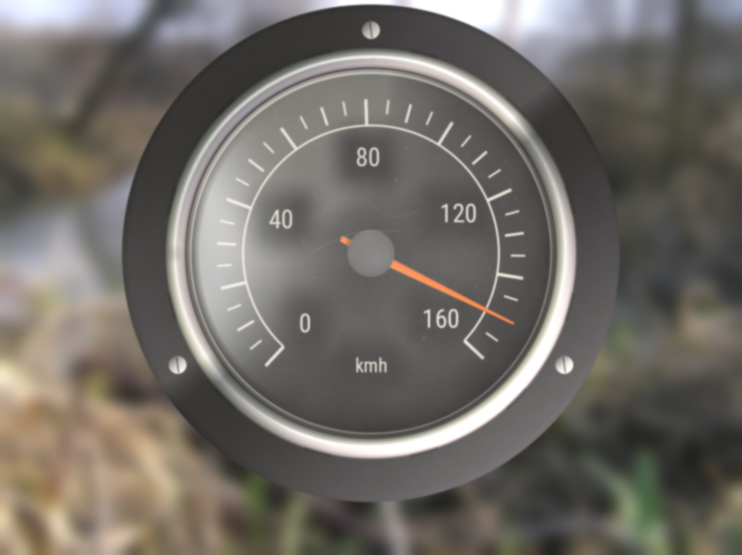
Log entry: 150 km/h
